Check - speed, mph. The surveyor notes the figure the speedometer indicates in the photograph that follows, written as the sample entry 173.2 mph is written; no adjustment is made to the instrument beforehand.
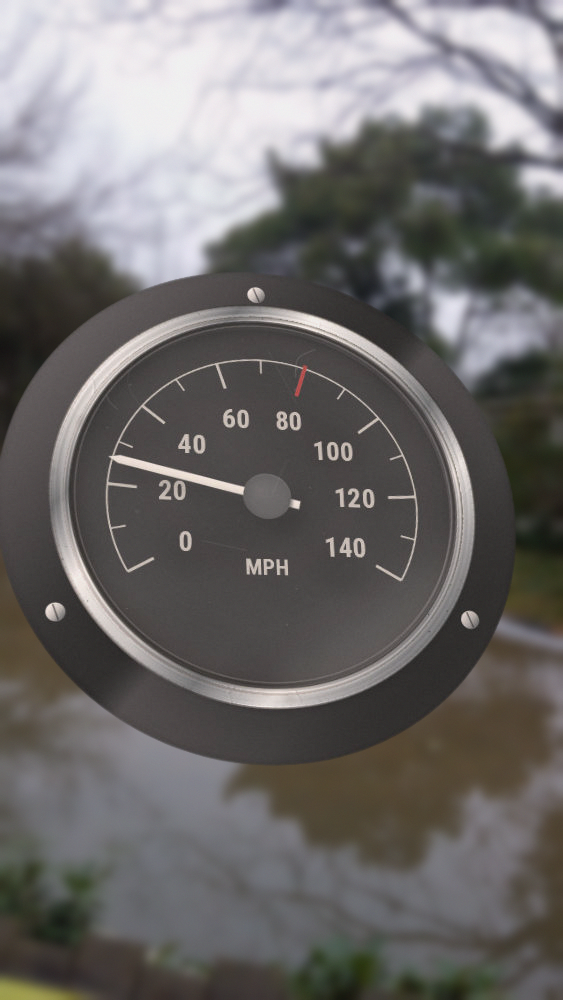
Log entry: 25 mph
